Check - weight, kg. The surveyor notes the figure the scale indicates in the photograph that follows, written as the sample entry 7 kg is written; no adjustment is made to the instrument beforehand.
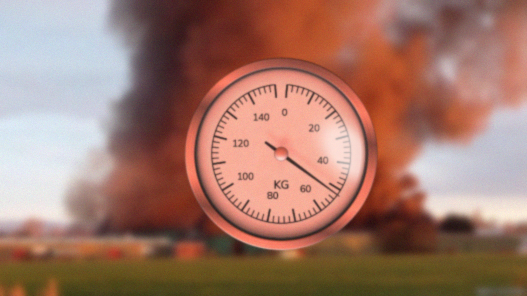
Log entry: 52 kg
